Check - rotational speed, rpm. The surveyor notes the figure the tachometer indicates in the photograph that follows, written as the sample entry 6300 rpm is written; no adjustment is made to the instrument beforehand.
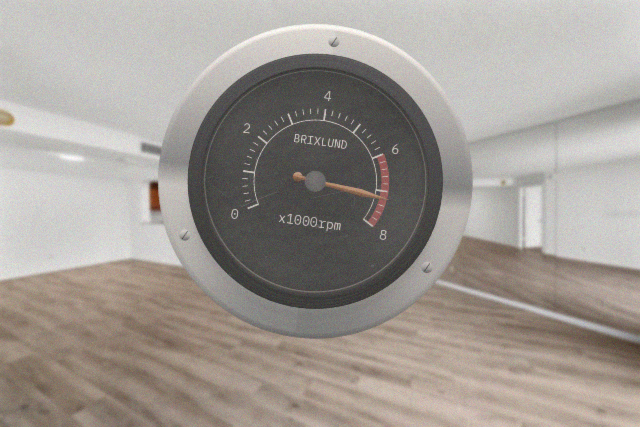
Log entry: 7200 rpm
